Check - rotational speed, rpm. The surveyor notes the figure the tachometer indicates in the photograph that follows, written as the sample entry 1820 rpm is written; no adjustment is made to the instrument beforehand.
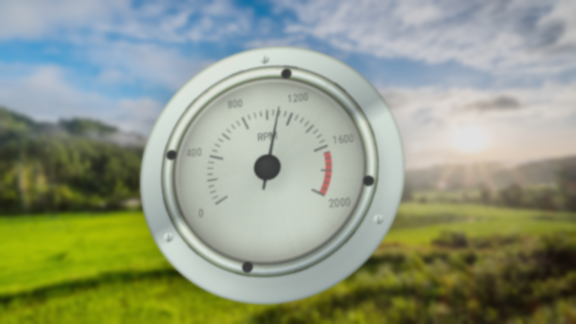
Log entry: 1100 rpm
